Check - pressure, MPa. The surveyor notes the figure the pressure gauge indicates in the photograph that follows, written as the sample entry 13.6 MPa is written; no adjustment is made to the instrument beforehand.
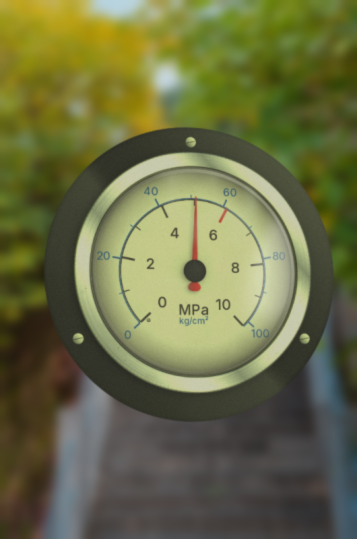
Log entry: 5 MPa
